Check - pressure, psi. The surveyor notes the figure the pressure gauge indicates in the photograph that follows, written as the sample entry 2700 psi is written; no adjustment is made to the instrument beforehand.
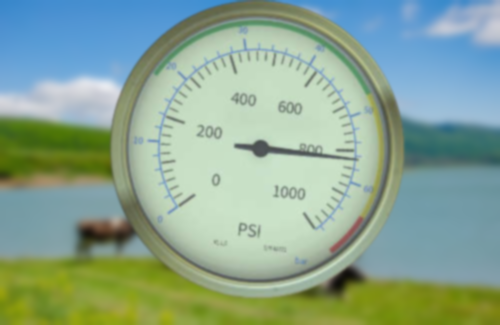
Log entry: 820 psi
